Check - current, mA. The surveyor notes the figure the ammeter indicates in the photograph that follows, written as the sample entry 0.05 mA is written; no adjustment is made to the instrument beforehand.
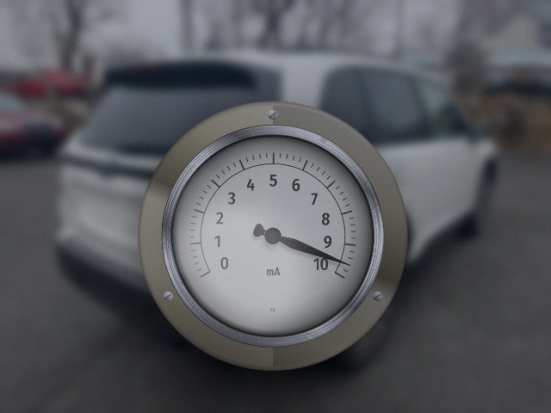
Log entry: 9.6 mA
